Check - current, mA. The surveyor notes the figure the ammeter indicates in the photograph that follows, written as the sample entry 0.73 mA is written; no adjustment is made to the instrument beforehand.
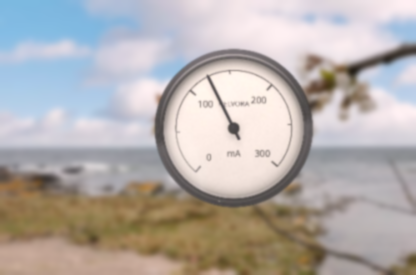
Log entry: 125 mA
